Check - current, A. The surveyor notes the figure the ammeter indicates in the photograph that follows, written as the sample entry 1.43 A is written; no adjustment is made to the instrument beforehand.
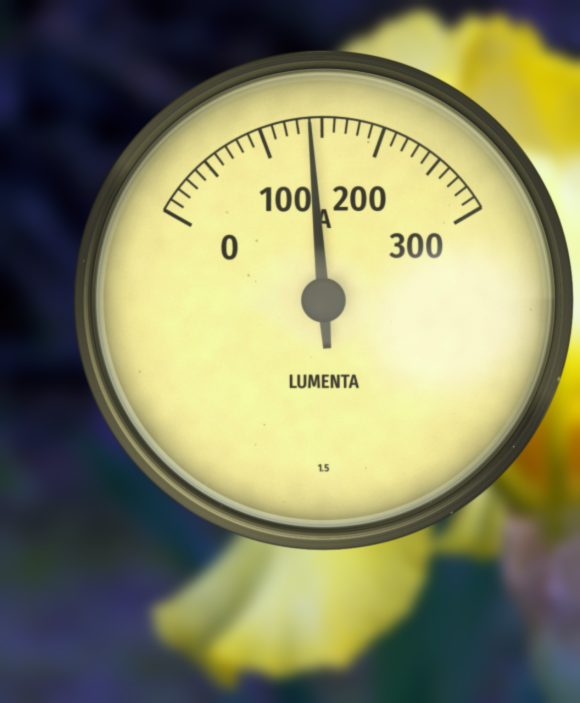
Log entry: 140 A
